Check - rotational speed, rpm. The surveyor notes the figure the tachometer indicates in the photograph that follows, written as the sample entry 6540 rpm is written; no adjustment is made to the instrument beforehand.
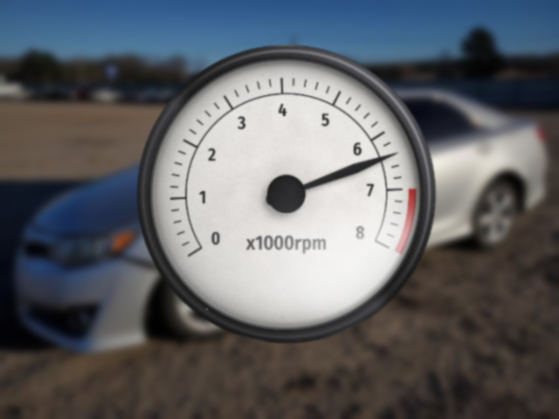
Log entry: 6400 rpm
